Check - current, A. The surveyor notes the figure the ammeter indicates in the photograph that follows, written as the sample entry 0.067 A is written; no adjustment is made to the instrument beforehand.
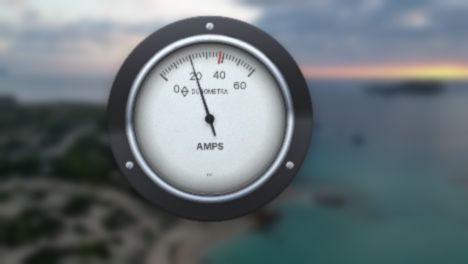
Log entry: 20 A
